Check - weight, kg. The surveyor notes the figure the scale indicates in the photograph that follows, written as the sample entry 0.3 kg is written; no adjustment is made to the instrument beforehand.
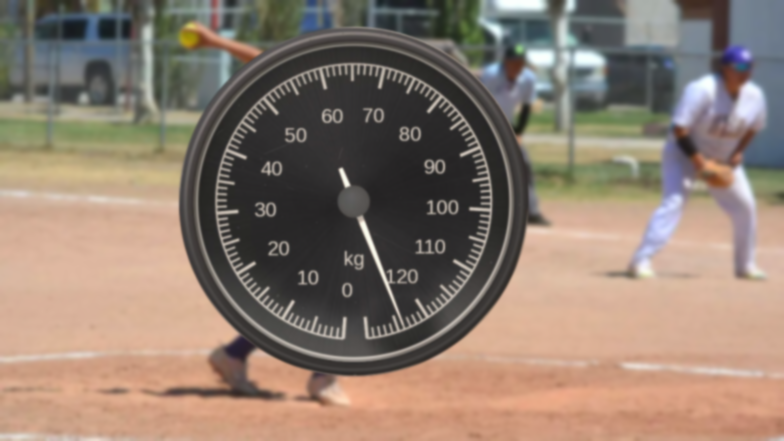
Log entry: 124 kg
